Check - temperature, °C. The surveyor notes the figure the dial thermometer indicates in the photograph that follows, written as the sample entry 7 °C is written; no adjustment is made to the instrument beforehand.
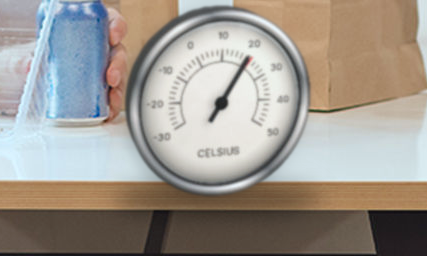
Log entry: 20 °C
